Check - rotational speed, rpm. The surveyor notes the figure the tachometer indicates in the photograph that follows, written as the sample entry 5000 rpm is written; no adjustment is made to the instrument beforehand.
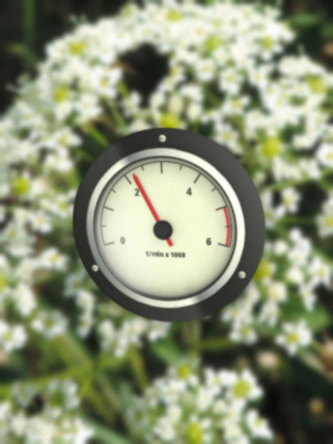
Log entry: 2250 rpm
